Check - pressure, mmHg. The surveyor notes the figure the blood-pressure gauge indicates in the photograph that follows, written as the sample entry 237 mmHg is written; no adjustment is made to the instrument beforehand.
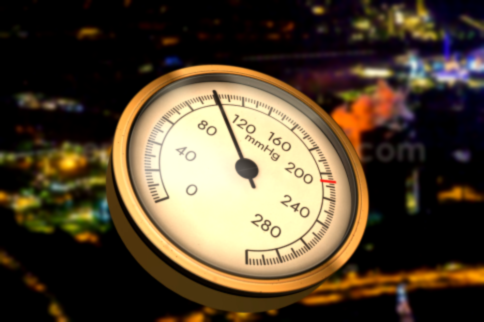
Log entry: 100 mmHg
